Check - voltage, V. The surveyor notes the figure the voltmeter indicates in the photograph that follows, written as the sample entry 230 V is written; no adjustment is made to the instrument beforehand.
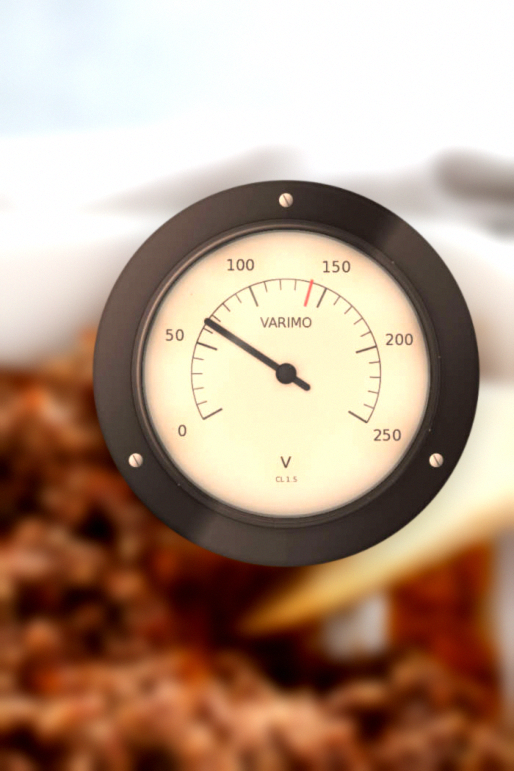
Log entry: 65 V
